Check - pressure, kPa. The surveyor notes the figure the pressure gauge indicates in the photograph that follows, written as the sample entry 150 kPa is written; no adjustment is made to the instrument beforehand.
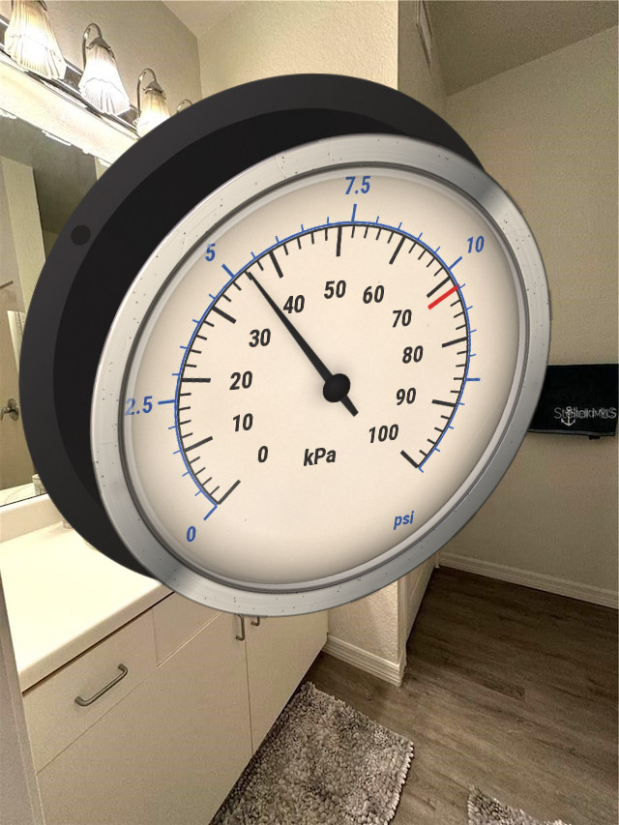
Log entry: 36 kPa
